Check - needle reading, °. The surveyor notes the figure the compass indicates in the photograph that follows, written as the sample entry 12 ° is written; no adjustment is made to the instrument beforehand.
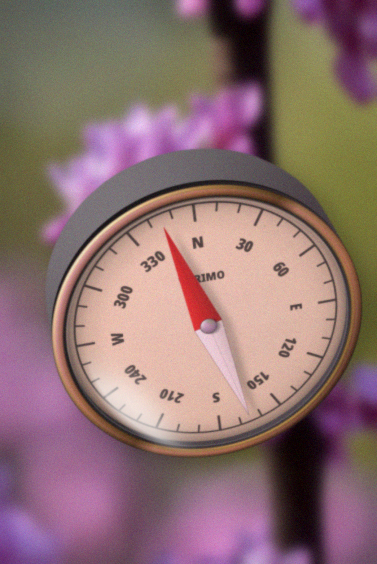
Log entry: 345 °
